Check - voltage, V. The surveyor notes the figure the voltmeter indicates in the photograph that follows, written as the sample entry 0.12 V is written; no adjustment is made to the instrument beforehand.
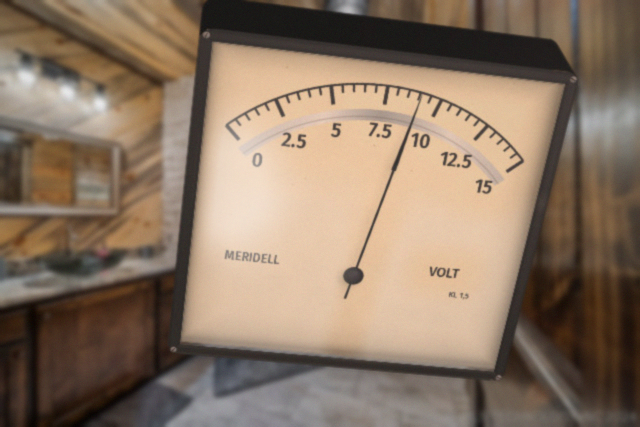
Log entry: 9 V
